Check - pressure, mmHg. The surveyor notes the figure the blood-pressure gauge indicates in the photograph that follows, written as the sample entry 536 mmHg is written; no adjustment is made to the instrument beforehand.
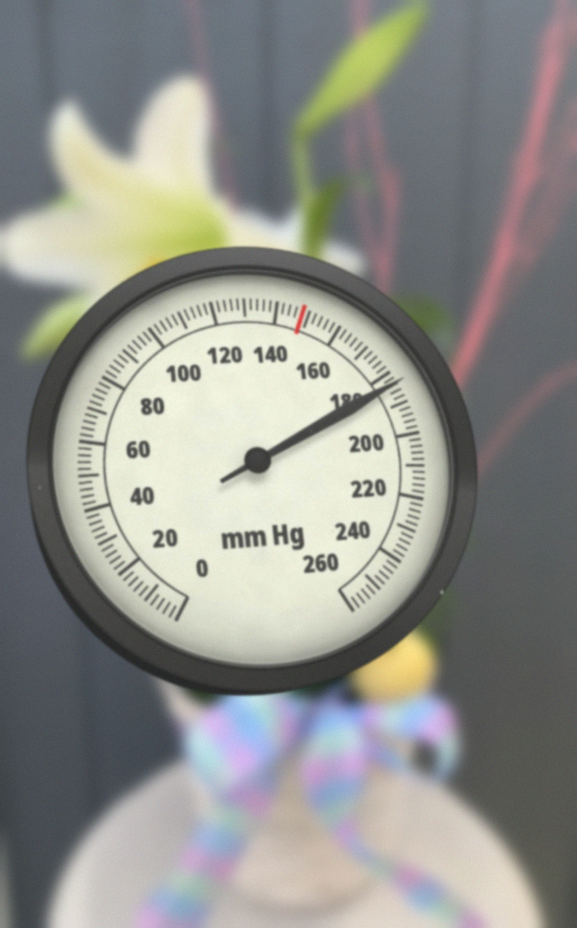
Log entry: 184 mmHg
